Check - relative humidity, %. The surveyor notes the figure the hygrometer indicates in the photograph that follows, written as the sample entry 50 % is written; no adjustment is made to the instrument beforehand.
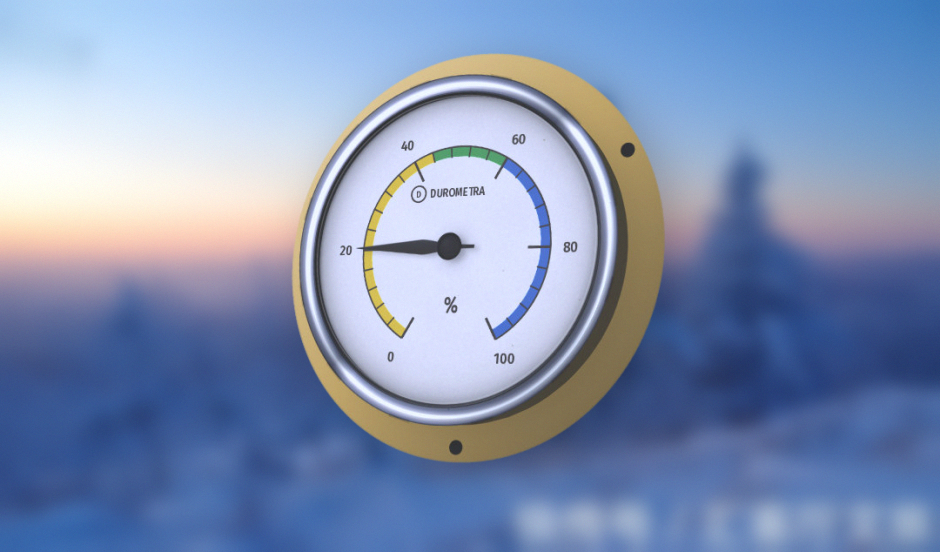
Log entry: 20 %
